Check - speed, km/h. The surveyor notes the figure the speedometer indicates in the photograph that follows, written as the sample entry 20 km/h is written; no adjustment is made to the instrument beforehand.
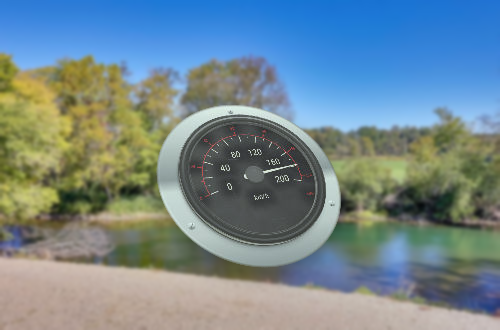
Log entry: 180 km/h
